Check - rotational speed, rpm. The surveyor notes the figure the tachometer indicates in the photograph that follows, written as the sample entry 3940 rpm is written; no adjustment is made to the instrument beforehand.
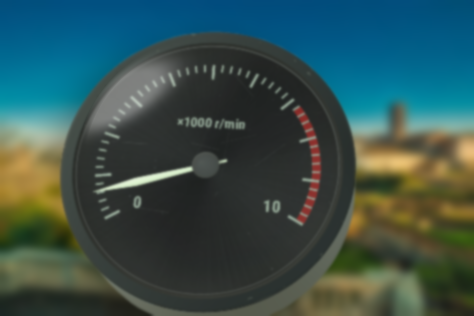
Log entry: 600 rpm
